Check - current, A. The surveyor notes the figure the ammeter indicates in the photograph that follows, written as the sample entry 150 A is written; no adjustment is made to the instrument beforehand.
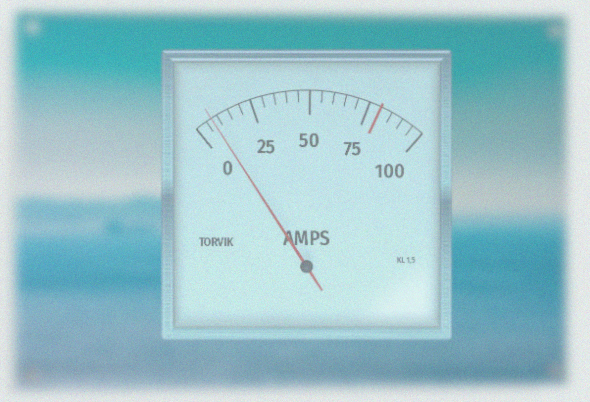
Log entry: 7.5 A
